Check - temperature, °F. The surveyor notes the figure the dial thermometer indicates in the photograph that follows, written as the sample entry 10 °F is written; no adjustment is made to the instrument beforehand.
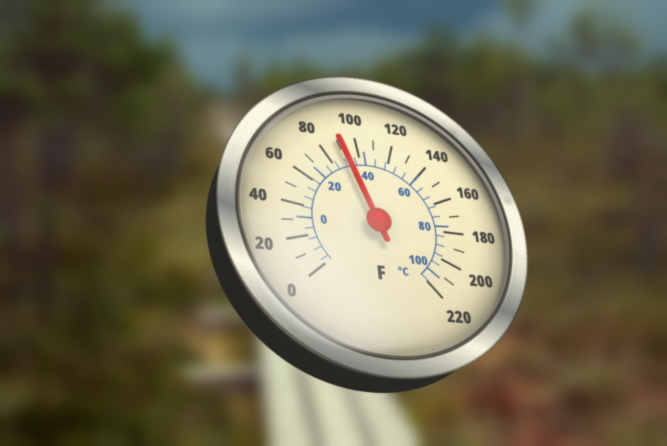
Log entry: 90 °F
